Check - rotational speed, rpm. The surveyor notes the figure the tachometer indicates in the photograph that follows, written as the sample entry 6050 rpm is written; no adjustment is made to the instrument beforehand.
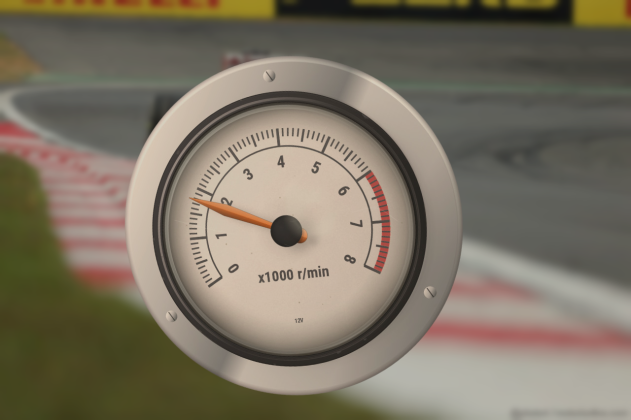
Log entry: 1800 rpm
